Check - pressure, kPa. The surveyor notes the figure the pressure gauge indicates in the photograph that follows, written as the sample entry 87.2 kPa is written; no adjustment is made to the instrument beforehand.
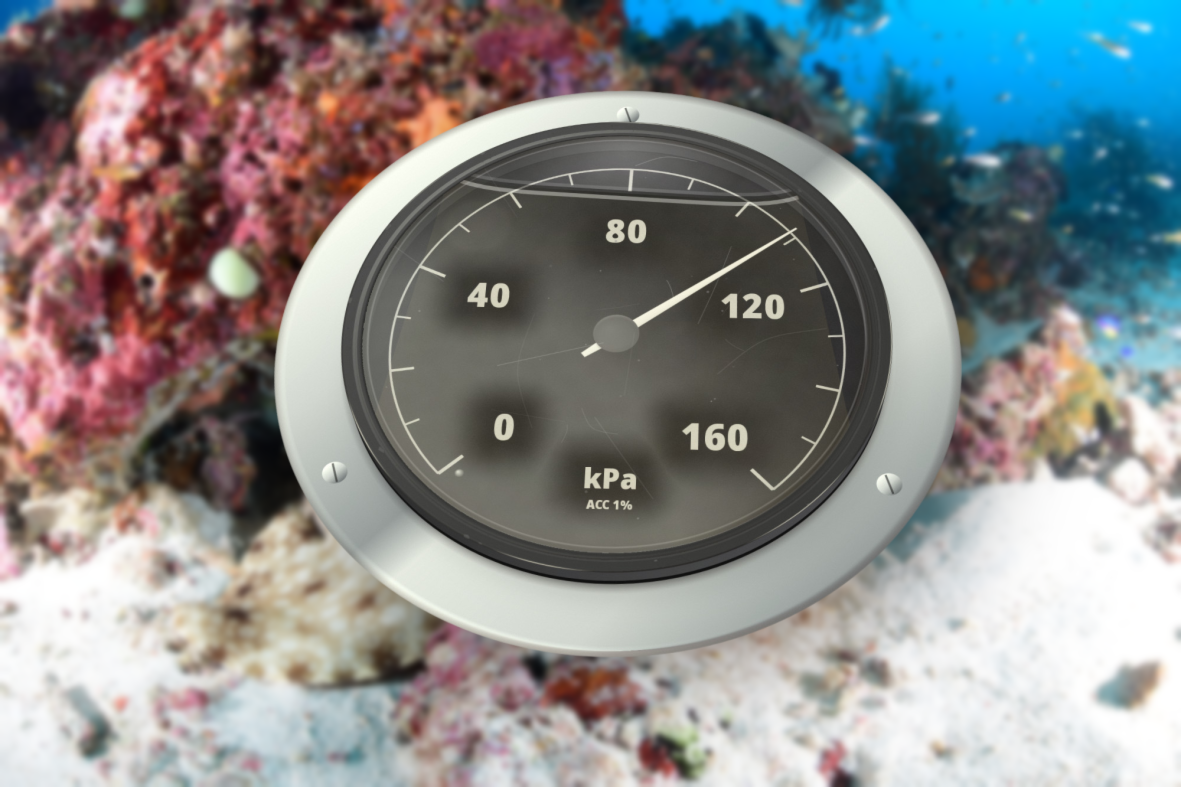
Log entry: 110 kPa
